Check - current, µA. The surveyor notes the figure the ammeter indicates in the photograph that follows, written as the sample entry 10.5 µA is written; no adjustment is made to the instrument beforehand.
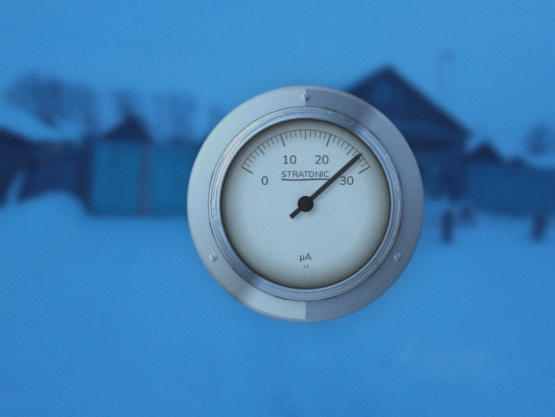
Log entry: 27 µA
